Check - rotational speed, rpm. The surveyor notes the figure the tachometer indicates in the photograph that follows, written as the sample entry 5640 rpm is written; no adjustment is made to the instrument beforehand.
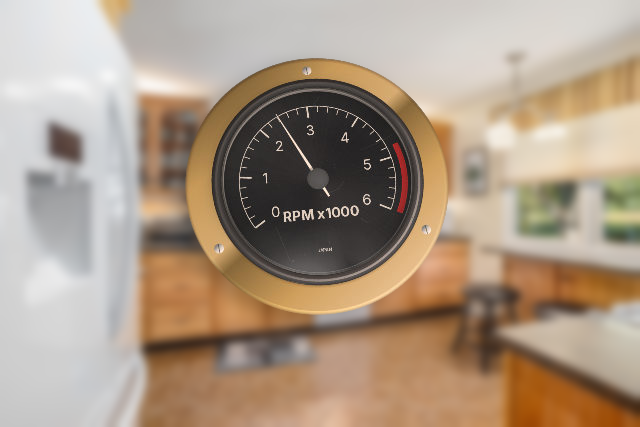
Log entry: 2400 rpm
